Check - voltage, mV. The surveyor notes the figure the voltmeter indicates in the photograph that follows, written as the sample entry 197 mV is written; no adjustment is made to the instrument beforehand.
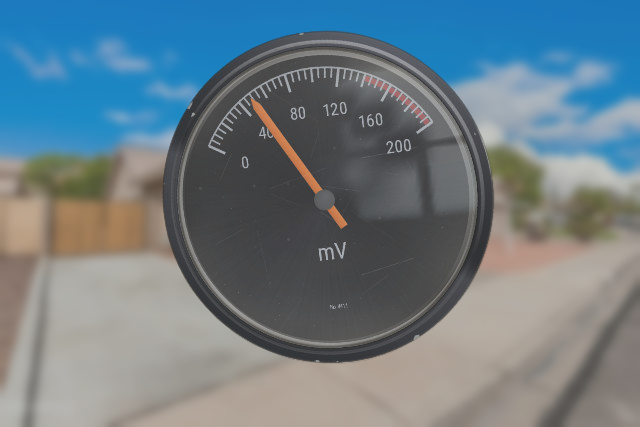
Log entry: 50 mV
